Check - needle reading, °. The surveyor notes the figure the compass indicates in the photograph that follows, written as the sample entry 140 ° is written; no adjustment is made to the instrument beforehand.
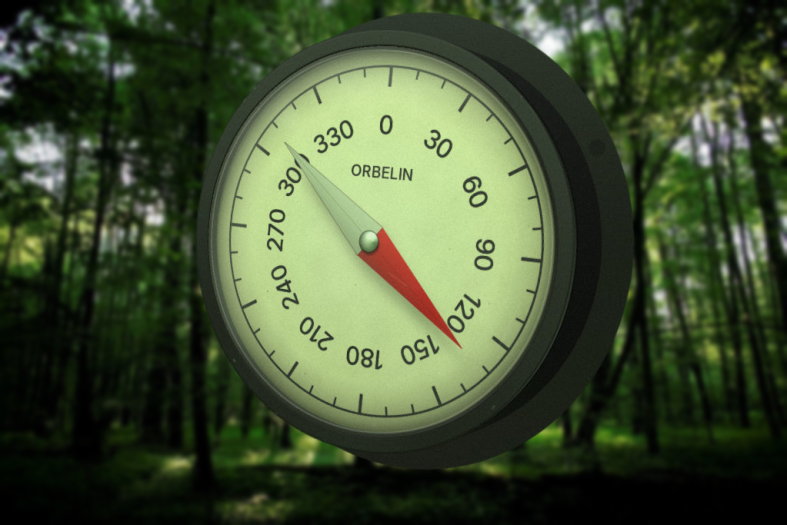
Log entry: 130 °
